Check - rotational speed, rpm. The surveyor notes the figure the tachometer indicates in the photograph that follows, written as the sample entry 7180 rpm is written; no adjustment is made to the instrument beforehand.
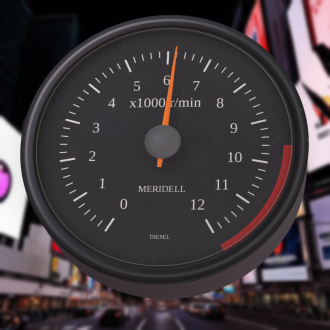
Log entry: 6200 rpm
